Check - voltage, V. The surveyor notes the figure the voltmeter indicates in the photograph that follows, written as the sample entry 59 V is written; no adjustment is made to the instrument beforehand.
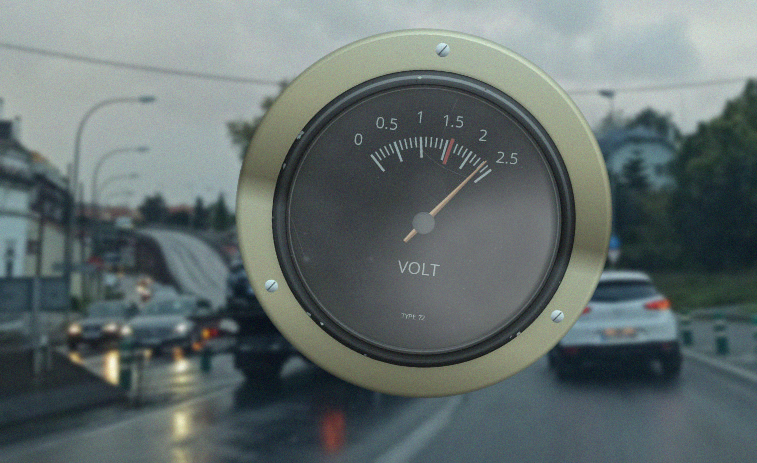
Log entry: 2.3 V
